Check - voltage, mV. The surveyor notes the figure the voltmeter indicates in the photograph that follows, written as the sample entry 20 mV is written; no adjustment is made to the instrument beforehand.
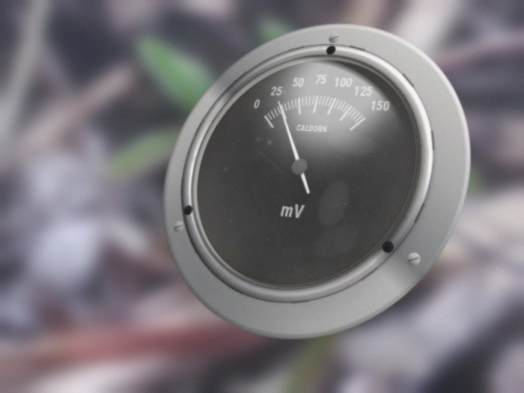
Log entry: 25 mV
